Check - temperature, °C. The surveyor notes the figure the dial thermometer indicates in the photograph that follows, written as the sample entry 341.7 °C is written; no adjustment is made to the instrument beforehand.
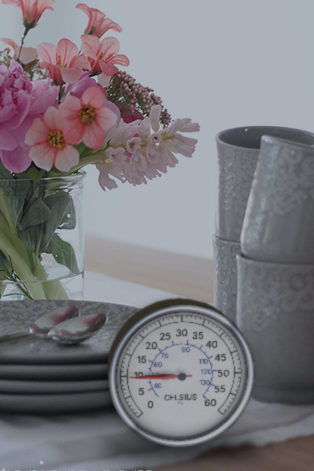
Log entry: 10 °C
